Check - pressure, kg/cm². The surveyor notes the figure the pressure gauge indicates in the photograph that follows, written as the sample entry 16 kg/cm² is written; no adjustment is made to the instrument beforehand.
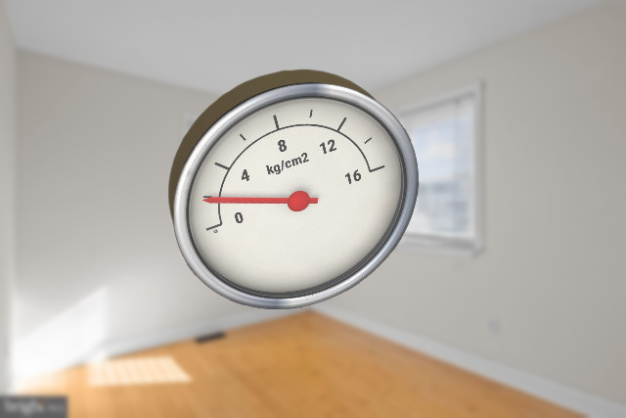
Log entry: 2 kg/cm²
